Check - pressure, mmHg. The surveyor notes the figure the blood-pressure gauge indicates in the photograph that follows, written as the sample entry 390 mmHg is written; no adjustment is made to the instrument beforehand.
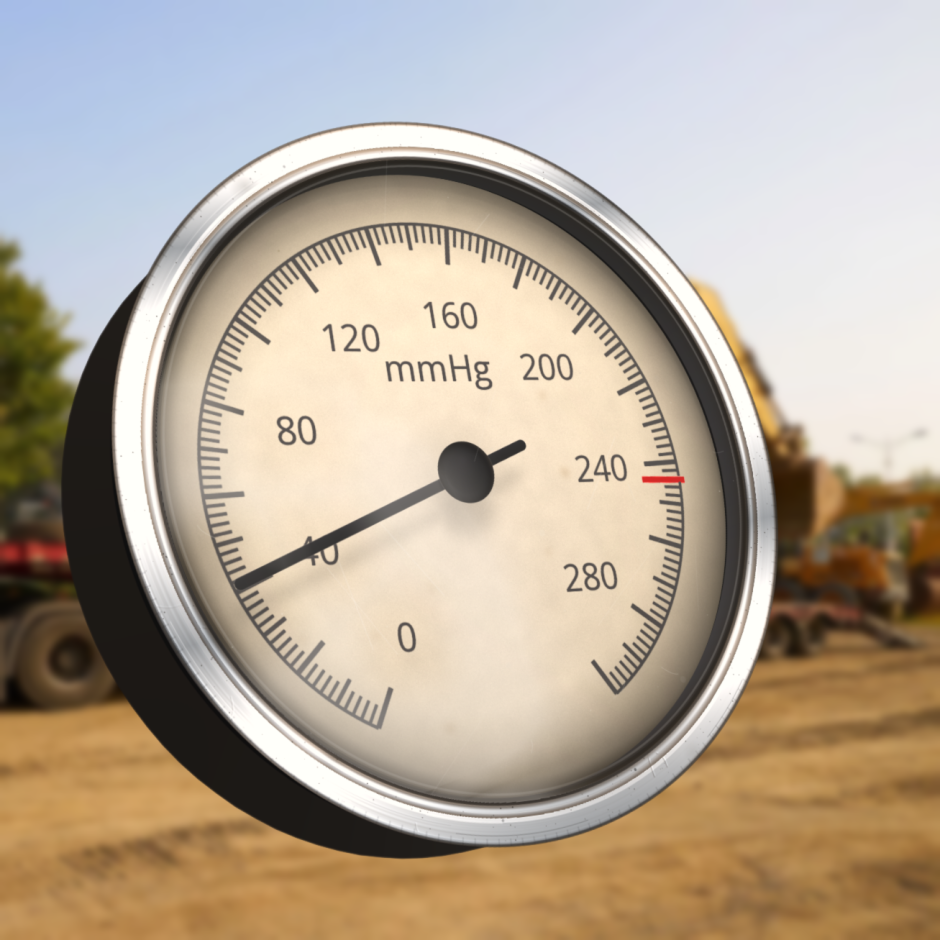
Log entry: 41 mmHg
